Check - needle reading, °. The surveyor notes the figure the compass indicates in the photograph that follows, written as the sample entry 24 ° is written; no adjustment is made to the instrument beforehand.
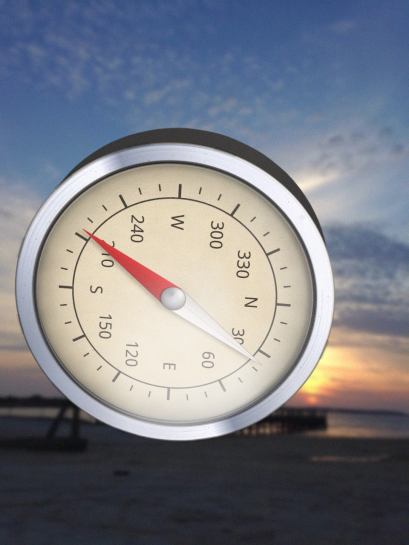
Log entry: 215 °
